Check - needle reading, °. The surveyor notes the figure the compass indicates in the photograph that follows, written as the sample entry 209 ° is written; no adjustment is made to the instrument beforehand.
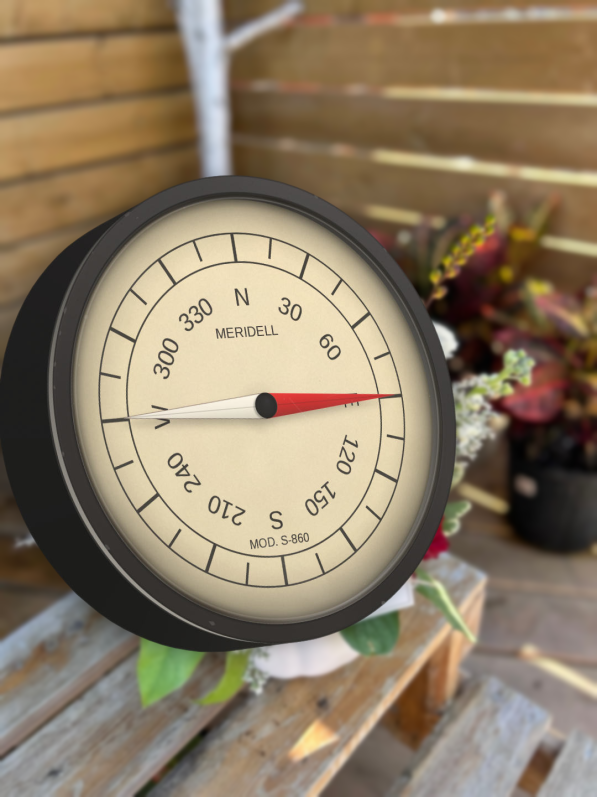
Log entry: 90 °
